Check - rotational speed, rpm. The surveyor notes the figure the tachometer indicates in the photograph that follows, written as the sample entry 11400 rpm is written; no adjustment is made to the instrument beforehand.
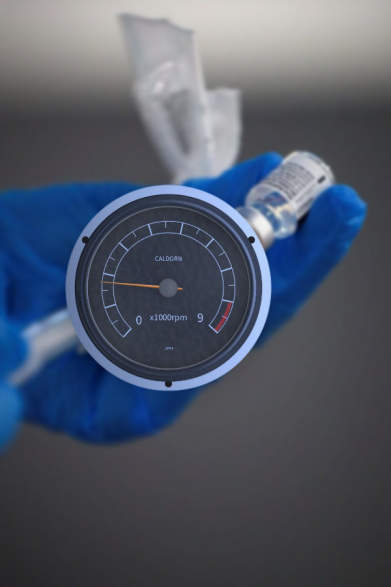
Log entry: 1750 rpm
